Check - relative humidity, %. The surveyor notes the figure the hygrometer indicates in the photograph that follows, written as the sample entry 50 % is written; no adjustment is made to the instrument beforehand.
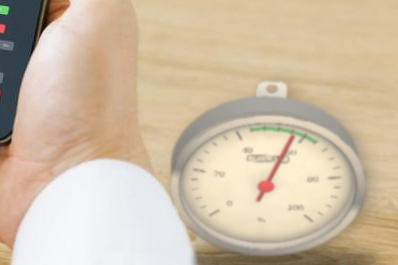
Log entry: 56 %
